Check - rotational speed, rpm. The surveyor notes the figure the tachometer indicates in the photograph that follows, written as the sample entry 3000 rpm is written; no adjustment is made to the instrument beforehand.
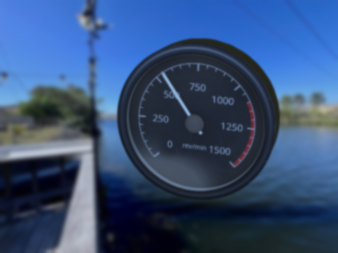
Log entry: 550 rpm
